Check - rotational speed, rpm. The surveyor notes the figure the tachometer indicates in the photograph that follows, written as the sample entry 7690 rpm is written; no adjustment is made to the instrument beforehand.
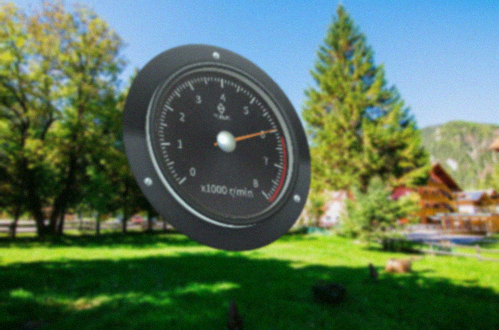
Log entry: 6000 rpm
